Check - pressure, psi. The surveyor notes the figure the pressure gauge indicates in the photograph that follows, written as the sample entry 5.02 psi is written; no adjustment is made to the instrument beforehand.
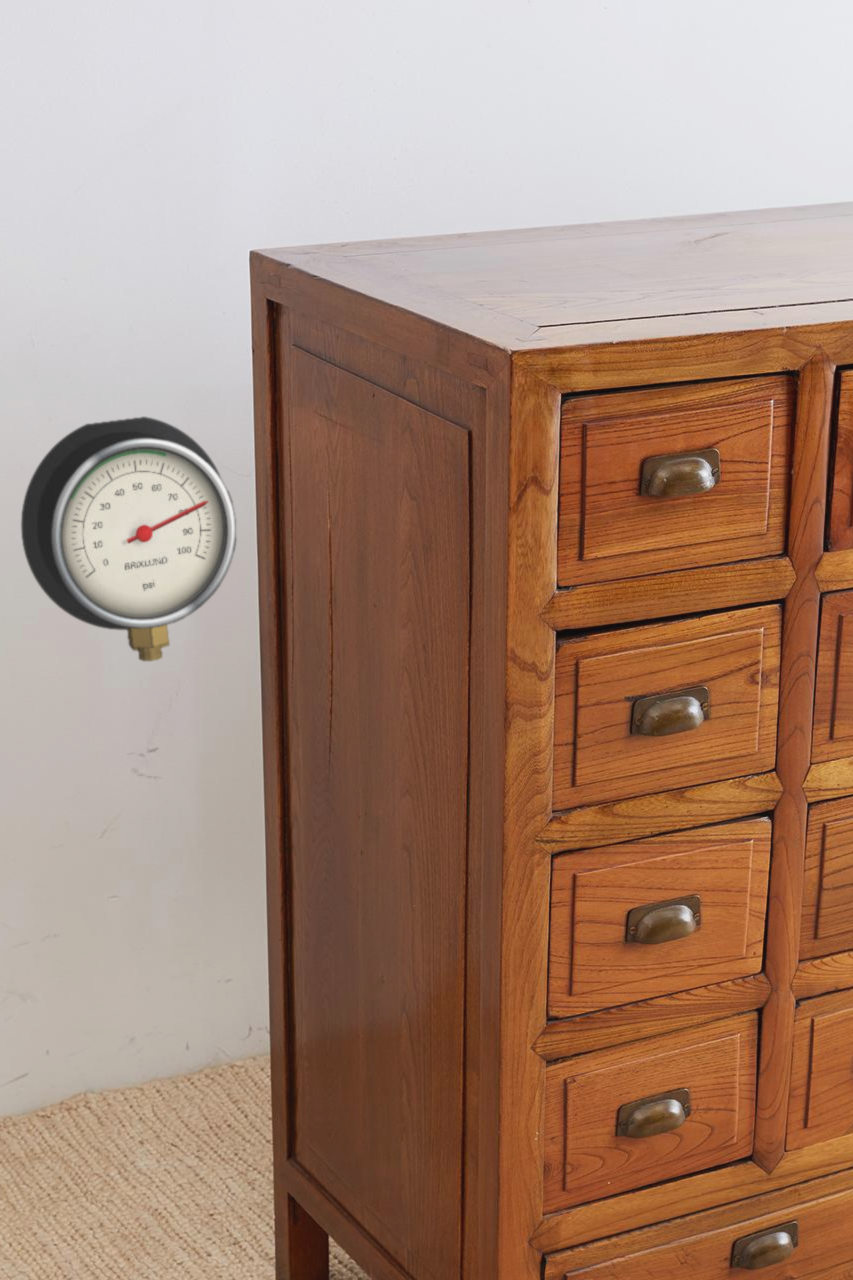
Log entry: 80 psi
